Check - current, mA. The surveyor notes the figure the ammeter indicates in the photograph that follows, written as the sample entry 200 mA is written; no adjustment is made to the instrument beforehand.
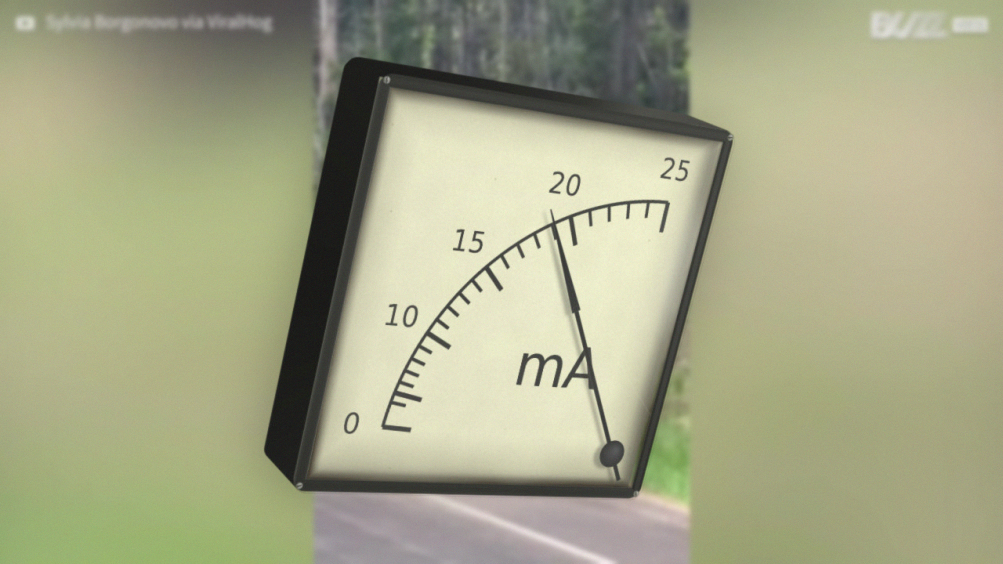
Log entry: 19 mA
